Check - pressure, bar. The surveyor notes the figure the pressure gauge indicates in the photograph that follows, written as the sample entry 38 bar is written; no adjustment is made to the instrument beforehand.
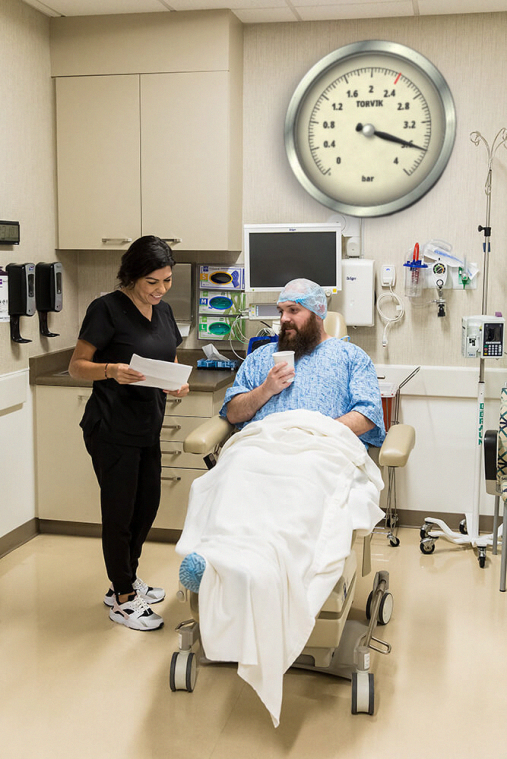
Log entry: 3.6 bar
